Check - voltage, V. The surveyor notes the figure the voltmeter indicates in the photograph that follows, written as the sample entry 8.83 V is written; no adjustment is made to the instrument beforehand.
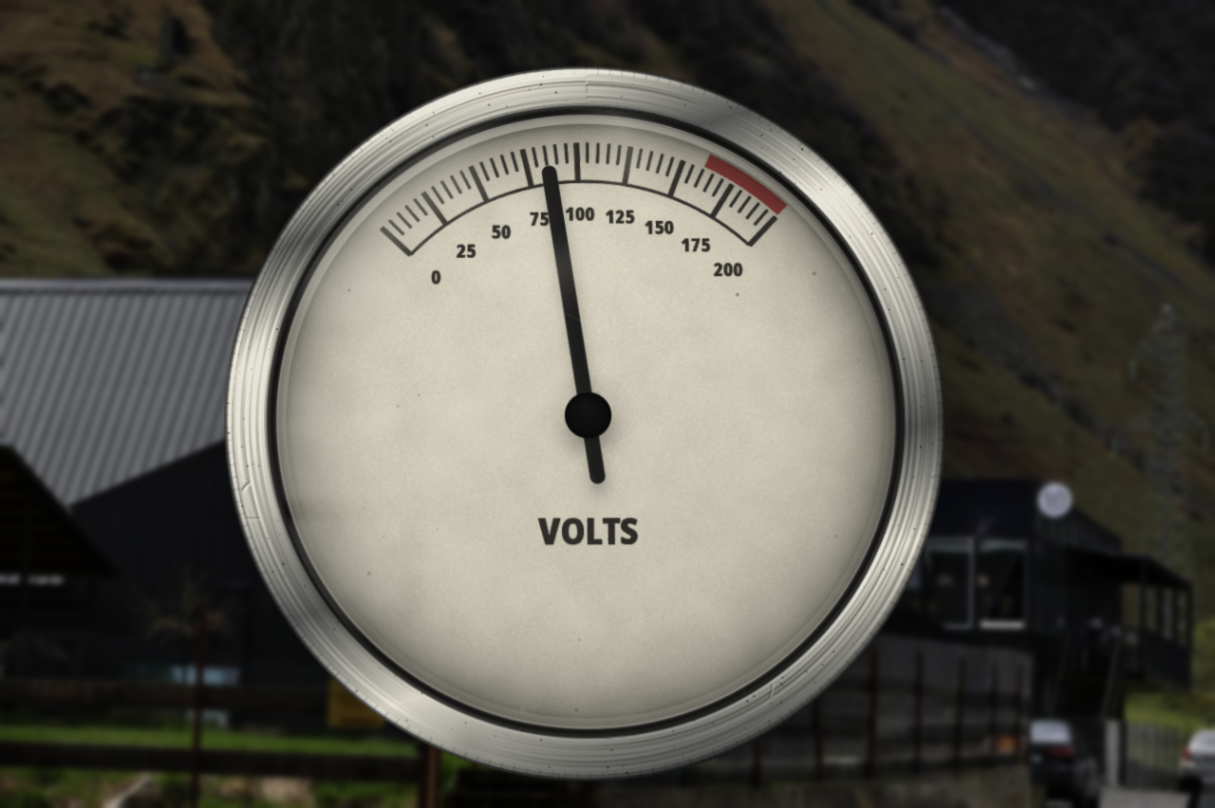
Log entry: 85 V
